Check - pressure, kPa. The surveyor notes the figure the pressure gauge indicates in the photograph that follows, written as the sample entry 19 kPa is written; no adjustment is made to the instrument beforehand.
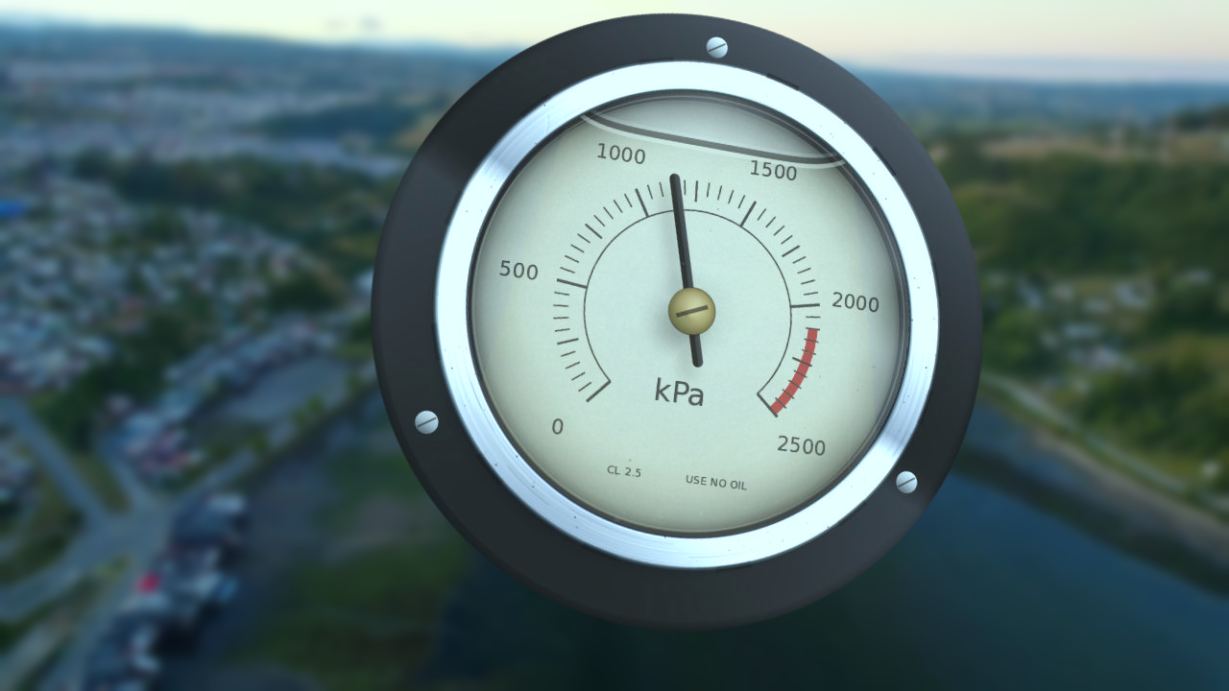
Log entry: 1150 kPa
